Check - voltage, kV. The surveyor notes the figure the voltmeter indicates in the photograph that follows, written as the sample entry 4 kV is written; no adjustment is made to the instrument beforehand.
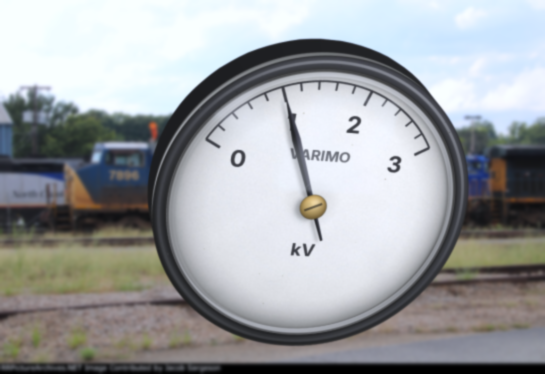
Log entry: 1 kV
